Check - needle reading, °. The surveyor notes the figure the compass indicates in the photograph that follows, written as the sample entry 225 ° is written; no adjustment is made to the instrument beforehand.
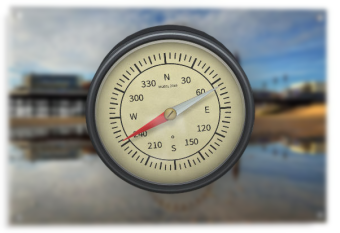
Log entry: 245 °
